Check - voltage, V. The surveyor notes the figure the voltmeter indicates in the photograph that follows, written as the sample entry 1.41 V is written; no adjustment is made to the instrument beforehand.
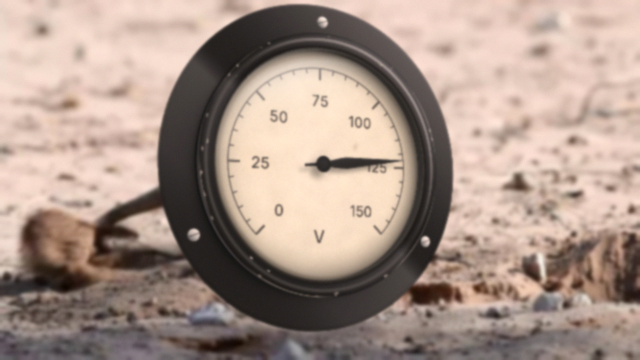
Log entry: 122.5 V
